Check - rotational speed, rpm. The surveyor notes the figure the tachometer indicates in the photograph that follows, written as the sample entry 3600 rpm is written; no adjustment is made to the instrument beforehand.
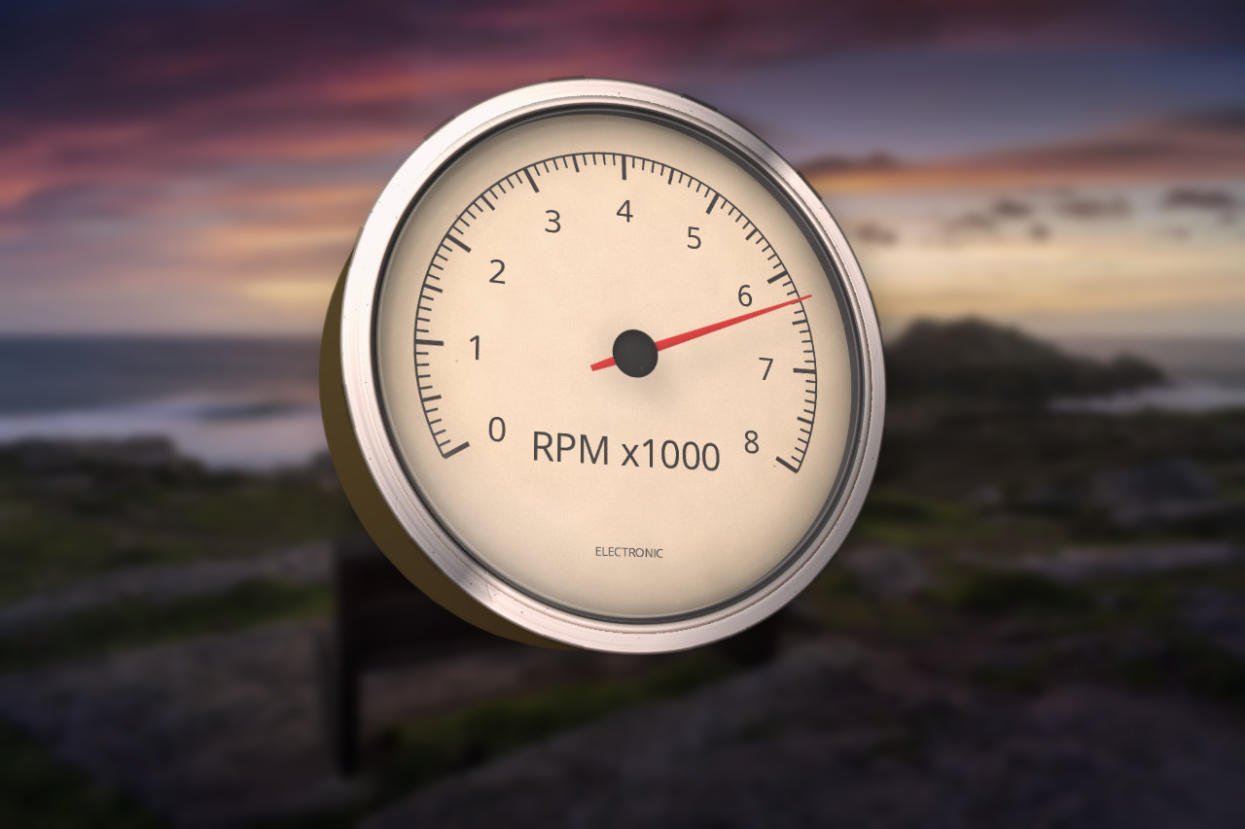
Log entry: 6300 rpm
